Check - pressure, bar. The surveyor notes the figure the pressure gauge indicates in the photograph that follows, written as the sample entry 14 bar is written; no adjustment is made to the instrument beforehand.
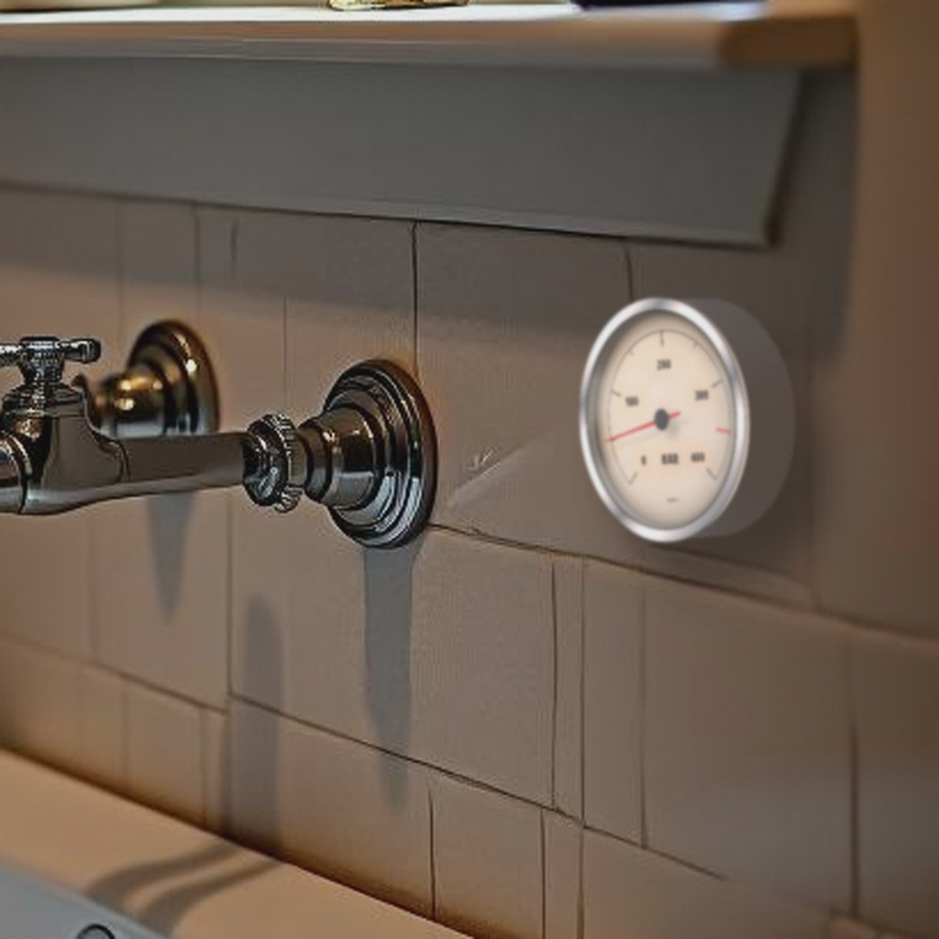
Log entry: 50 bar
